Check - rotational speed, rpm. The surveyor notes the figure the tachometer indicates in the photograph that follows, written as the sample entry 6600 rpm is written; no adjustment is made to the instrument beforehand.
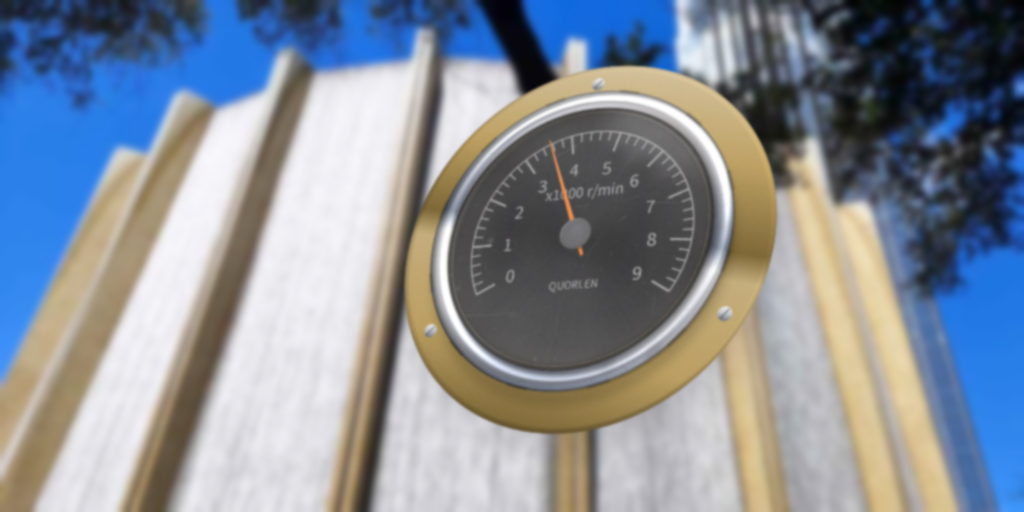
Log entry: 3600 rpm
